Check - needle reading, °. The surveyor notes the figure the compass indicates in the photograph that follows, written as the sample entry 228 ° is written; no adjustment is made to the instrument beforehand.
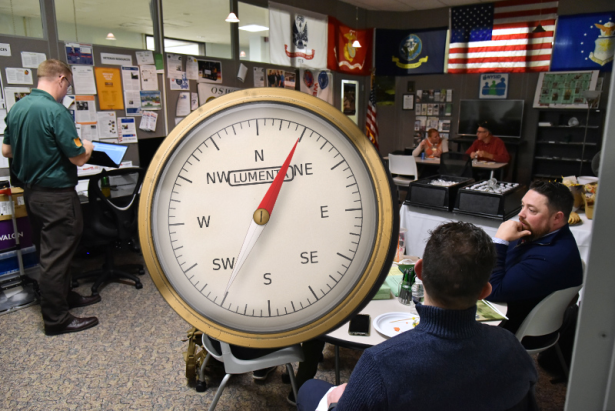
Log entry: 30 °
